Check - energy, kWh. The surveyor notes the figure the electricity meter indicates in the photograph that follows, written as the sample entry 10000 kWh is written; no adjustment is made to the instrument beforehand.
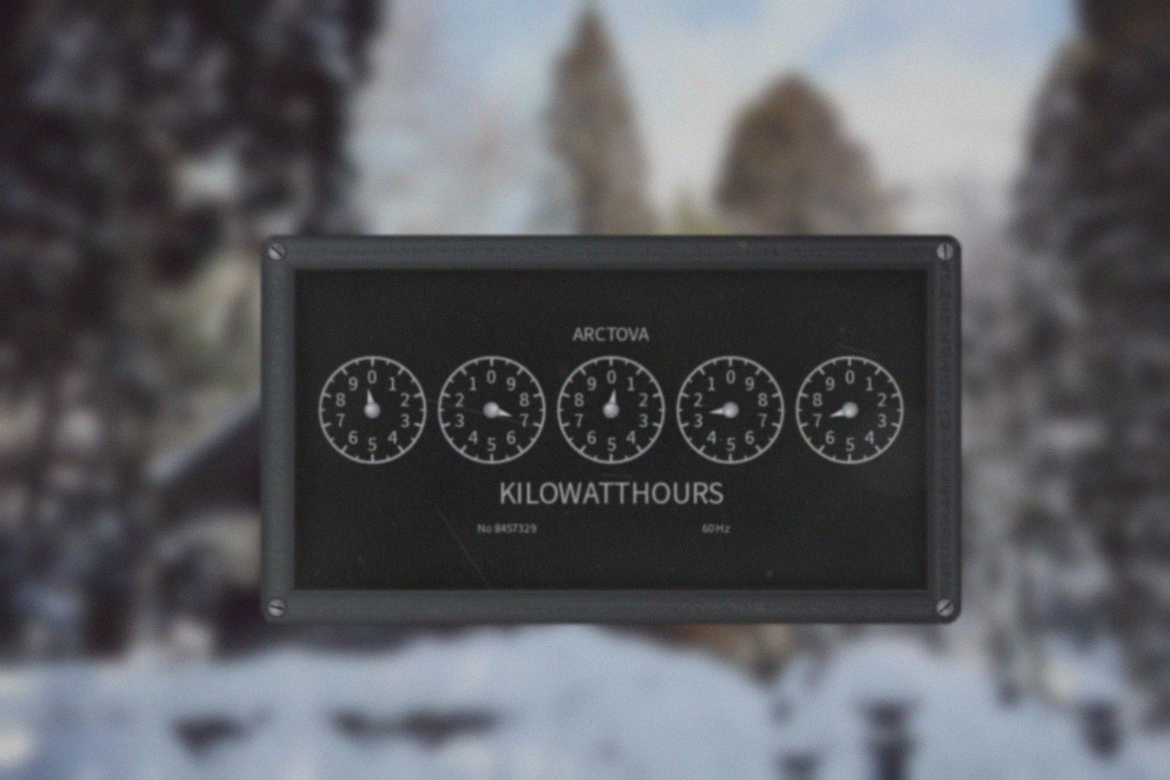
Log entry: 97027 kWh
